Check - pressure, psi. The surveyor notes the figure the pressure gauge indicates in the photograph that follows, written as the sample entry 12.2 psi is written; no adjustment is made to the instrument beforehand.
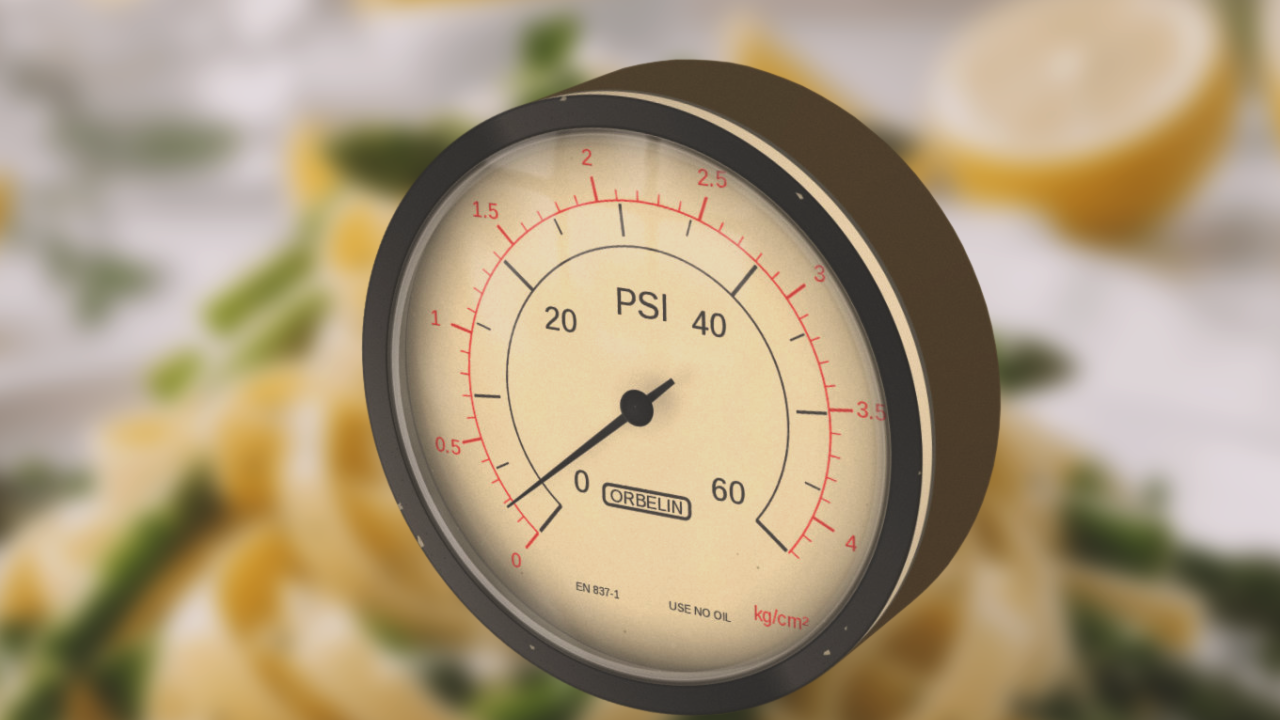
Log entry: 2.5 psi
